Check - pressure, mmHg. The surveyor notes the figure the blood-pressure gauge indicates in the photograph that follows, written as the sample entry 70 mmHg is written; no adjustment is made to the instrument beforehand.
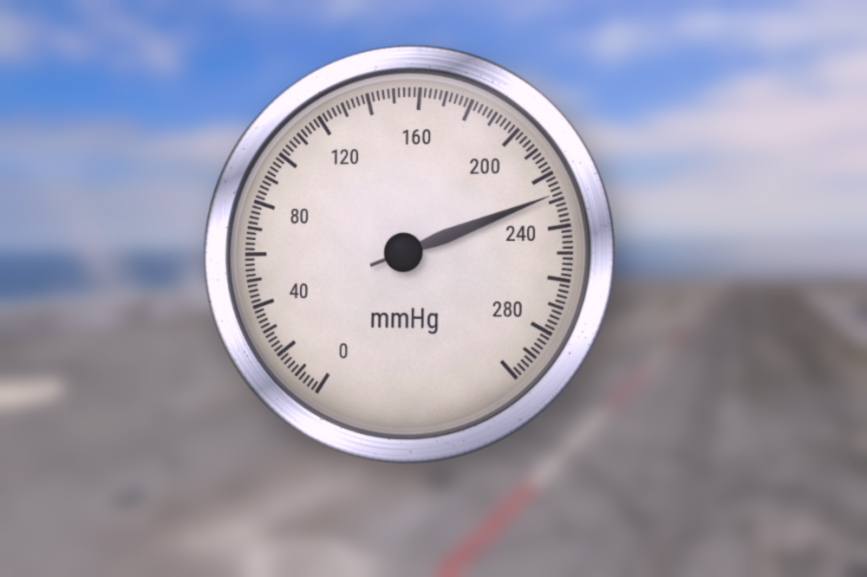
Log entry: 228 mmHg
